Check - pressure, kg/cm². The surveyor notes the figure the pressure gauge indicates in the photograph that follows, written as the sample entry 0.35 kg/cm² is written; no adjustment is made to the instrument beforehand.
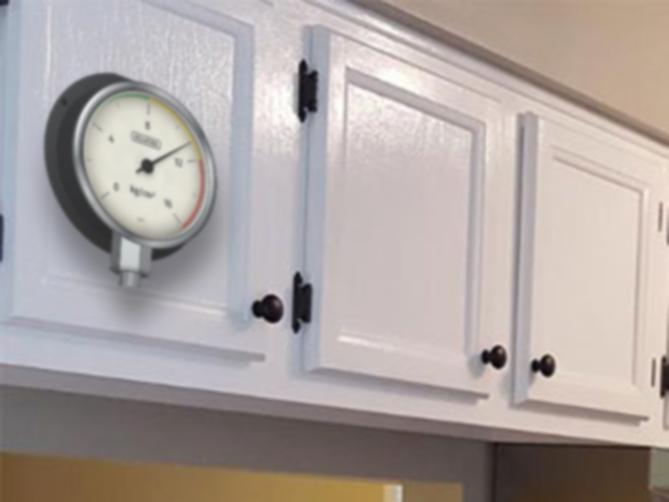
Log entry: 11 kg/cm²
